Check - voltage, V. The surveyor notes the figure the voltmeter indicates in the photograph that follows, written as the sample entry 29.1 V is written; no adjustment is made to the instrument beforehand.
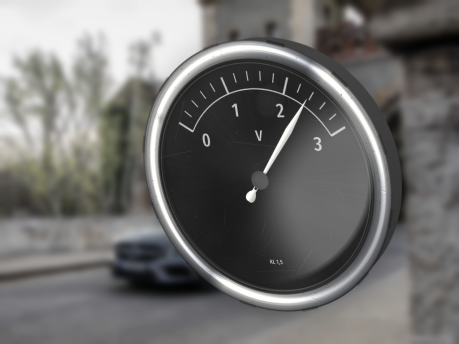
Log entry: 2.4 V
